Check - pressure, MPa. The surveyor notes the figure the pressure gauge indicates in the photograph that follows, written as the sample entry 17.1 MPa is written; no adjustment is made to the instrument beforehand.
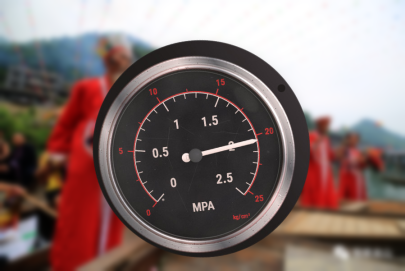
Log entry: 2 MPa
